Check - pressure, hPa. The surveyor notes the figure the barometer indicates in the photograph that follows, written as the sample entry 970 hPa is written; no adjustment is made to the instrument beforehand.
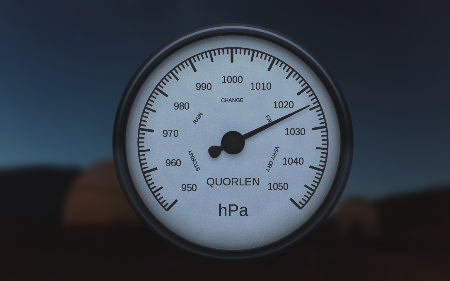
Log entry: 1024 hPa
